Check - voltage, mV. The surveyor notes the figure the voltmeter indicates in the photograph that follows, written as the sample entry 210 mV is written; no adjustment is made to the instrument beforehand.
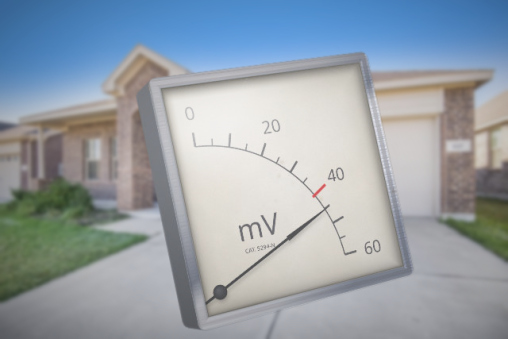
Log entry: 45 mV
